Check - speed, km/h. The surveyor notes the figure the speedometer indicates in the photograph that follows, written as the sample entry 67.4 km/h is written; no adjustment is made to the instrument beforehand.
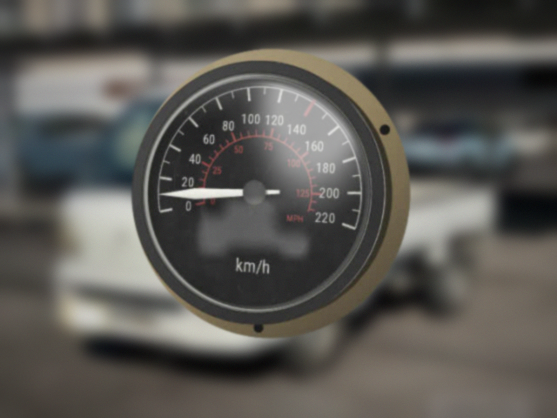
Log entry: 10 km/h
